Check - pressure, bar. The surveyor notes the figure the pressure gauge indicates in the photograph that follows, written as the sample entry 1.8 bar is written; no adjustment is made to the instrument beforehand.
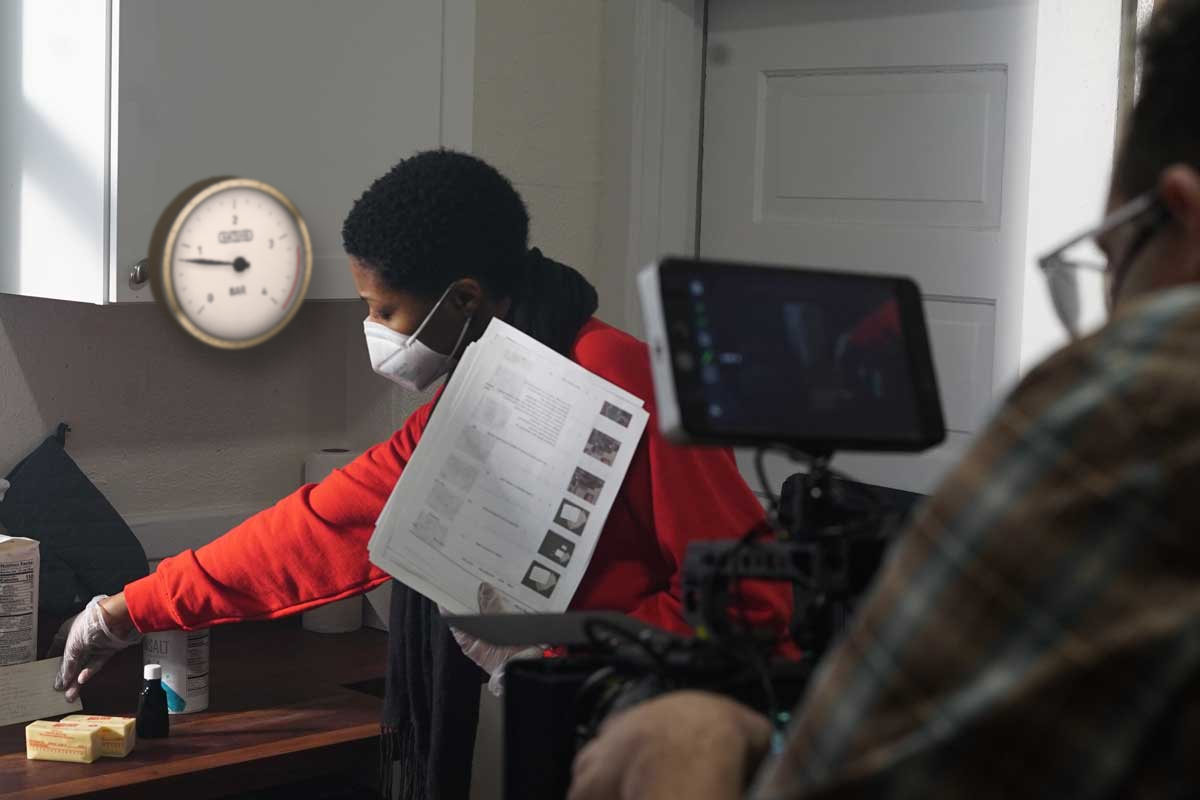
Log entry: 0.8 bar
